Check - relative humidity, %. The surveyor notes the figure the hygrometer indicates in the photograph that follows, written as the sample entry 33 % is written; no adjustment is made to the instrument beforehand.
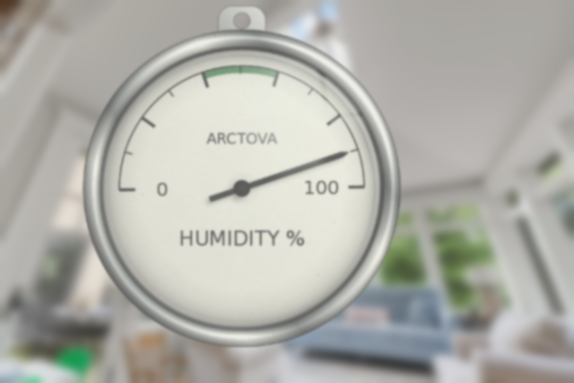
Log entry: 90 %
